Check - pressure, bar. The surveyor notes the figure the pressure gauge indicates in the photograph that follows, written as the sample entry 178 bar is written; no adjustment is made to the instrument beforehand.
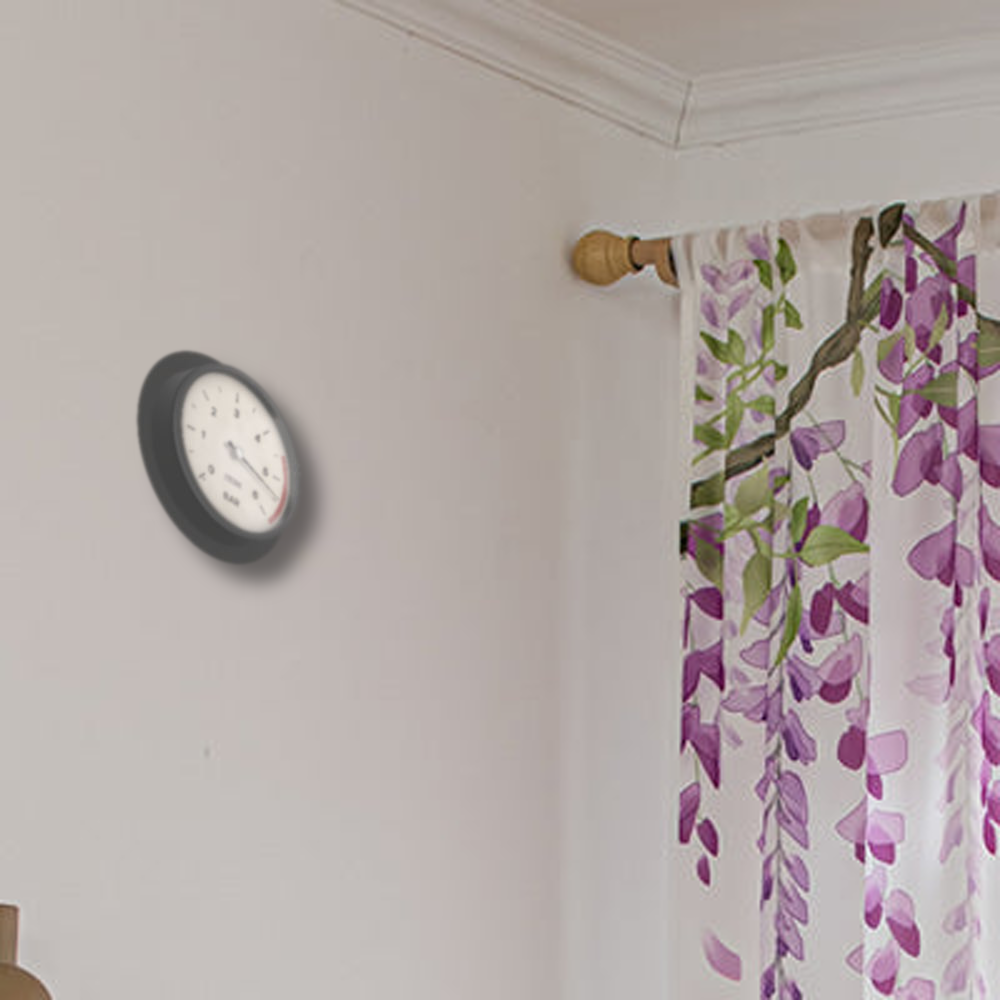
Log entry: 5.5 bar
